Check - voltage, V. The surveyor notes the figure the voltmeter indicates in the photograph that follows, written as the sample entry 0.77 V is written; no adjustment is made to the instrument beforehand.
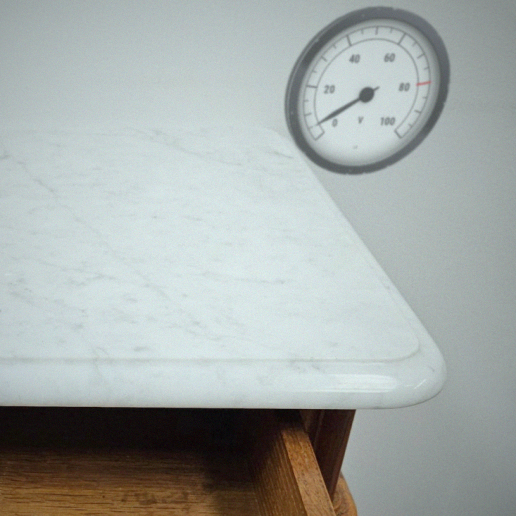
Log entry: 5 V
